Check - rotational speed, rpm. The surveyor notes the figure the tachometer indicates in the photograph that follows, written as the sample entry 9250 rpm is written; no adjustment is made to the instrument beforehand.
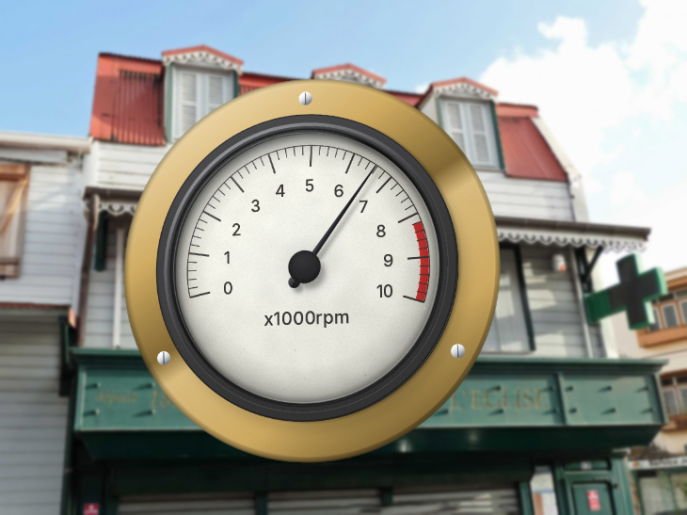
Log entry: 6600 rpm
